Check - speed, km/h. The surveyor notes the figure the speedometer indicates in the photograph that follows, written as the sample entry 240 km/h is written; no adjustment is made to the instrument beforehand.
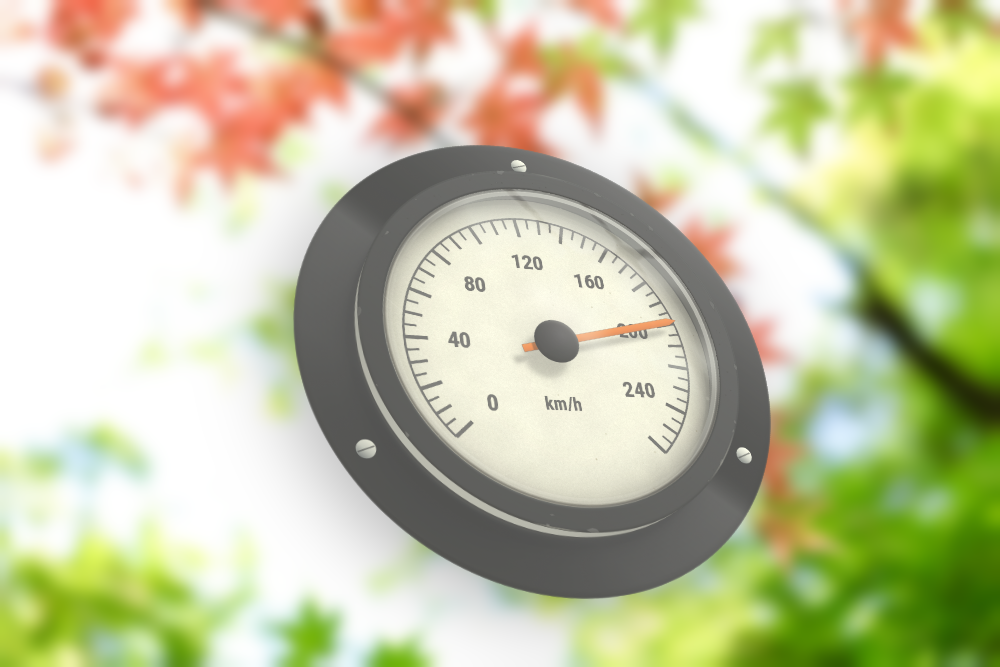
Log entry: 200 km/h
